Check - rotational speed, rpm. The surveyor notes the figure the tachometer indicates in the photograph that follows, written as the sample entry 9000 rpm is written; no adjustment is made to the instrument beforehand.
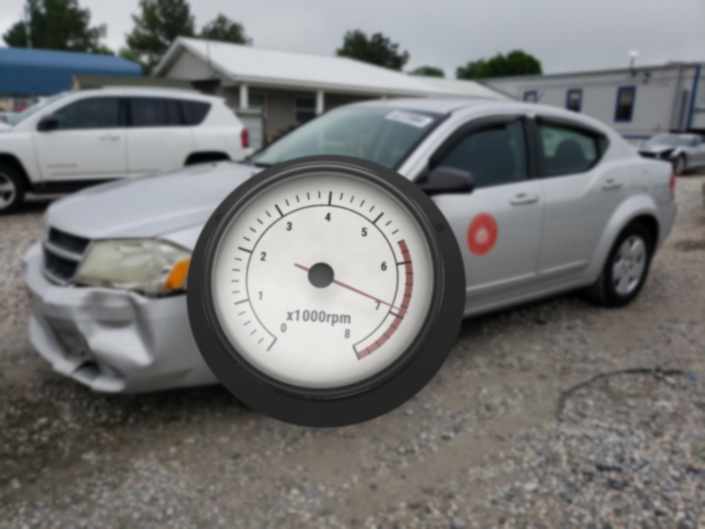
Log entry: 6900 rpm
